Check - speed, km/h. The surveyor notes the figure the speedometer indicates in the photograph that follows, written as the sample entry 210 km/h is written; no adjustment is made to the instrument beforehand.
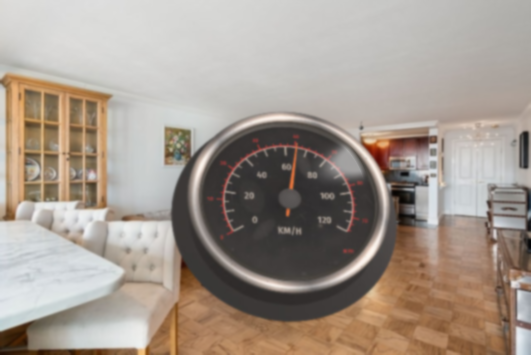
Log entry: 65 km/h
